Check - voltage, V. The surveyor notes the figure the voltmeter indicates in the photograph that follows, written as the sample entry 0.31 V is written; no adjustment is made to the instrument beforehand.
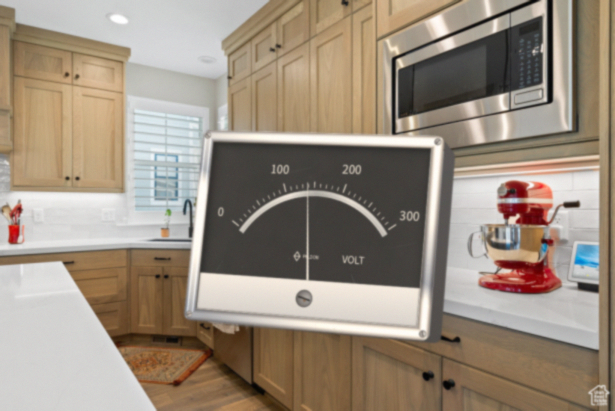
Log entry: 140 V
